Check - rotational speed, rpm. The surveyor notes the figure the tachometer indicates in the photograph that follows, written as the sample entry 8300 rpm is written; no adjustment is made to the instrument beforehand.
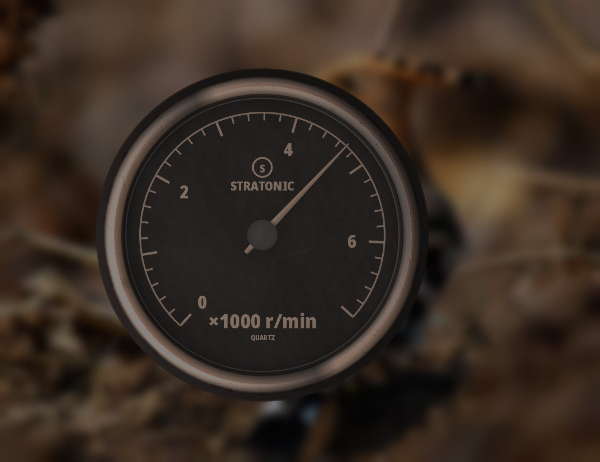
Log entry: 4700 rpm
